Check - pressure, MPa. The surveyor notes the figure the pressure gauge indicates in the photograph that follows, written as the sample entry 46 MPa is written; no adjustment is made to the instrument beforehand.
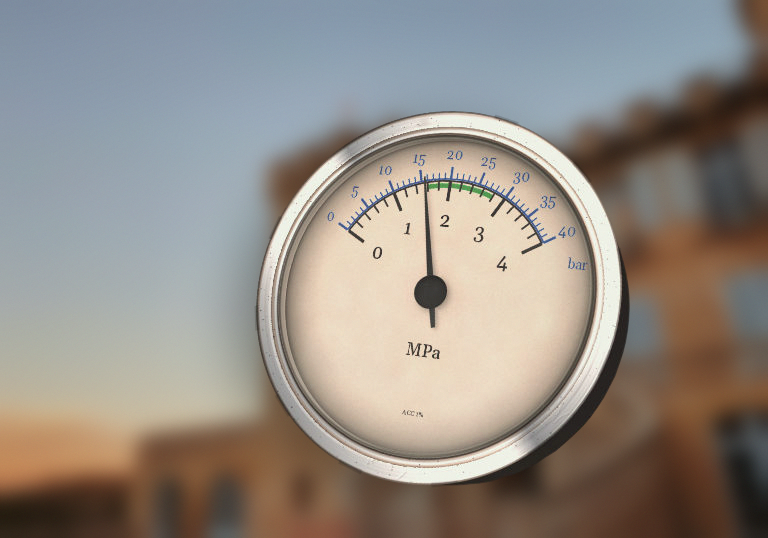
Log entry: 1.6 MPa
